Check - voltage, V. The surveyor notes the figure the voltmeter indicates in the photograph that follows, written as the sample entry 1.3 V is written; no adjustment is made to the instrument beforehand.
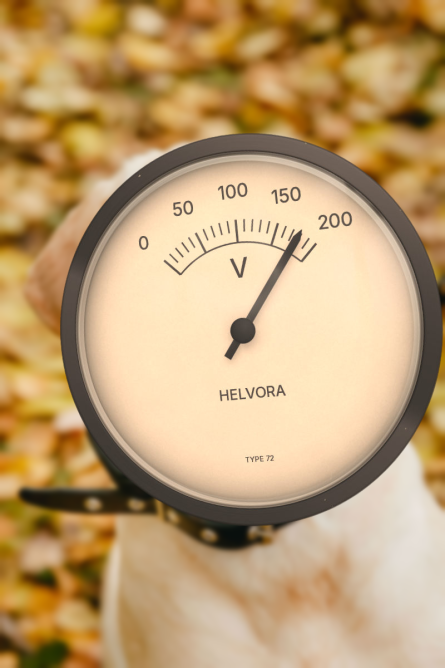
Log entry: 180 V
